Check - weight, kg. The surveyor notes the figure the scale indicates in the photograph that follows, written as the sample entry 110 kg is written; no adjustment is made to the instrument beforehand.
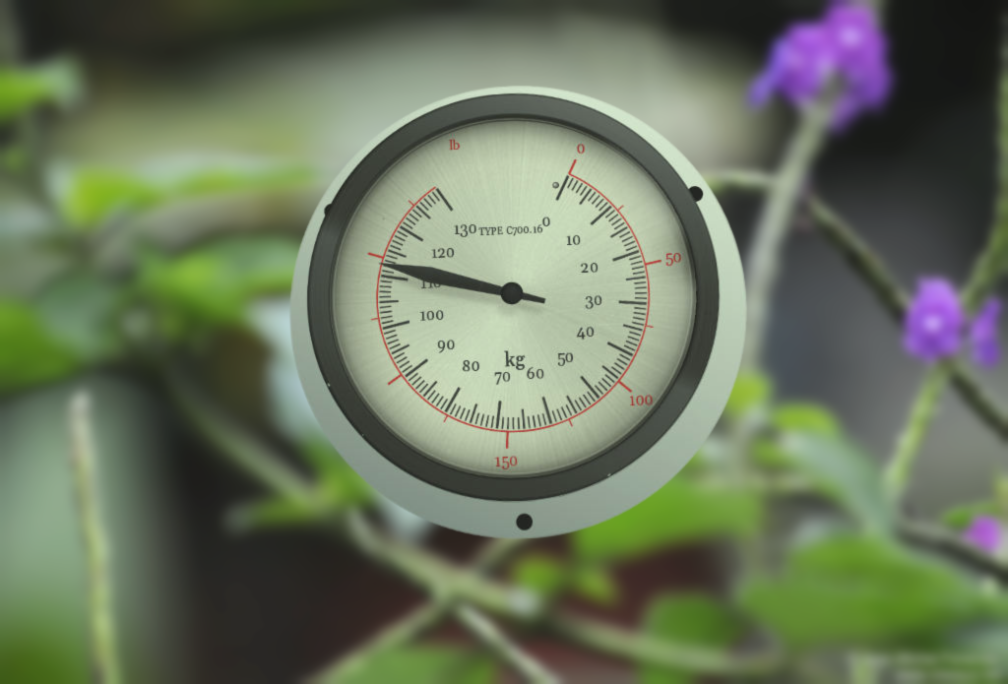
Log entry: 112 kg
